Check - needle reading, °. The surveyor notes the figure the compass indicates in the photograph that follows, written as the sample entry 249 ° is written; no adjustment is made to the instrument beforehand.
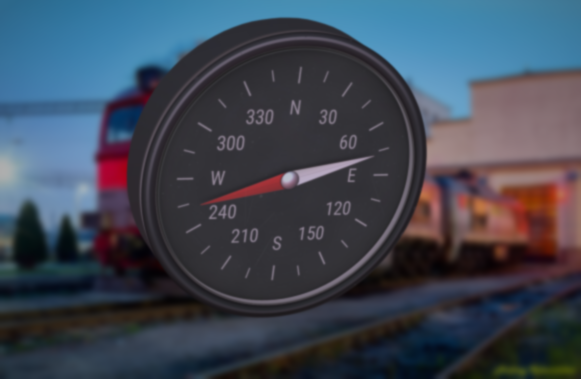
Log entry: 255 °
